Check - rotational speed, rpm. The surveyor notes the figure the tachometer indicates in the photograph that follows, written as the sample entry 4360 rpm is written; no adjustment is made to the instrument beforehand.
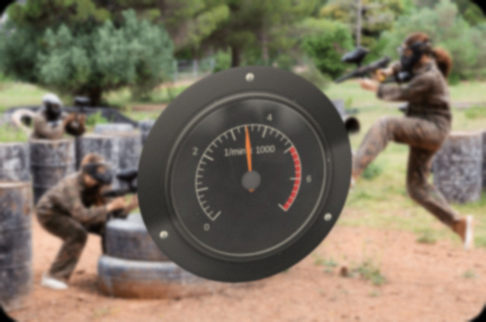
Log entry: 3400 rpm
